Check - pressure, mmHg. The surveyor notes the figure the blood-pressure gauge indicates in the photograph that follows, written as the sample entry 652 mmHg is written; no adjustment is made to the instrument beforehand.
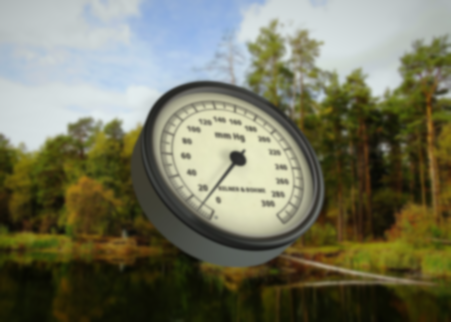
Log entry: 10 mmHg
